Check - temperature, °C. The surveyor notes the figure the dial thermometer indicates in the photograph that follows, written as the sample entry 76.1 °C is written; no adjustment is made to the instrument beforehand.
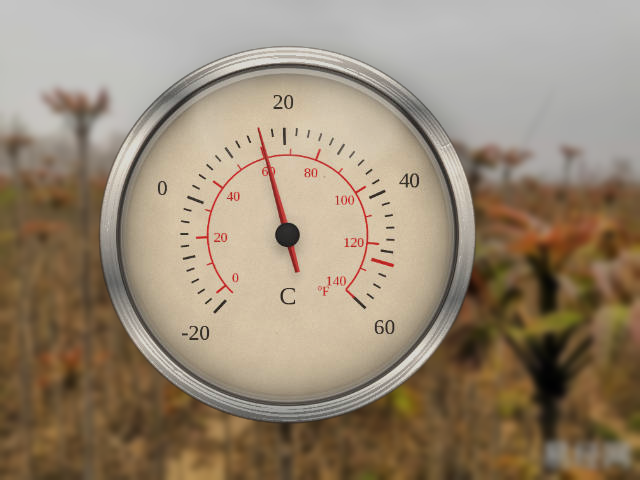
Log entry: 16 °C
